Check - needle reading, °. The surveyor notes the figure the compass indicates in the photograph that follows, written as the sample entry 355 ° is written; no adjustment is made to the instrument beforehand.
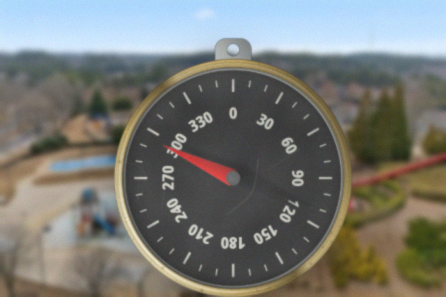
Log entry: 295 °
